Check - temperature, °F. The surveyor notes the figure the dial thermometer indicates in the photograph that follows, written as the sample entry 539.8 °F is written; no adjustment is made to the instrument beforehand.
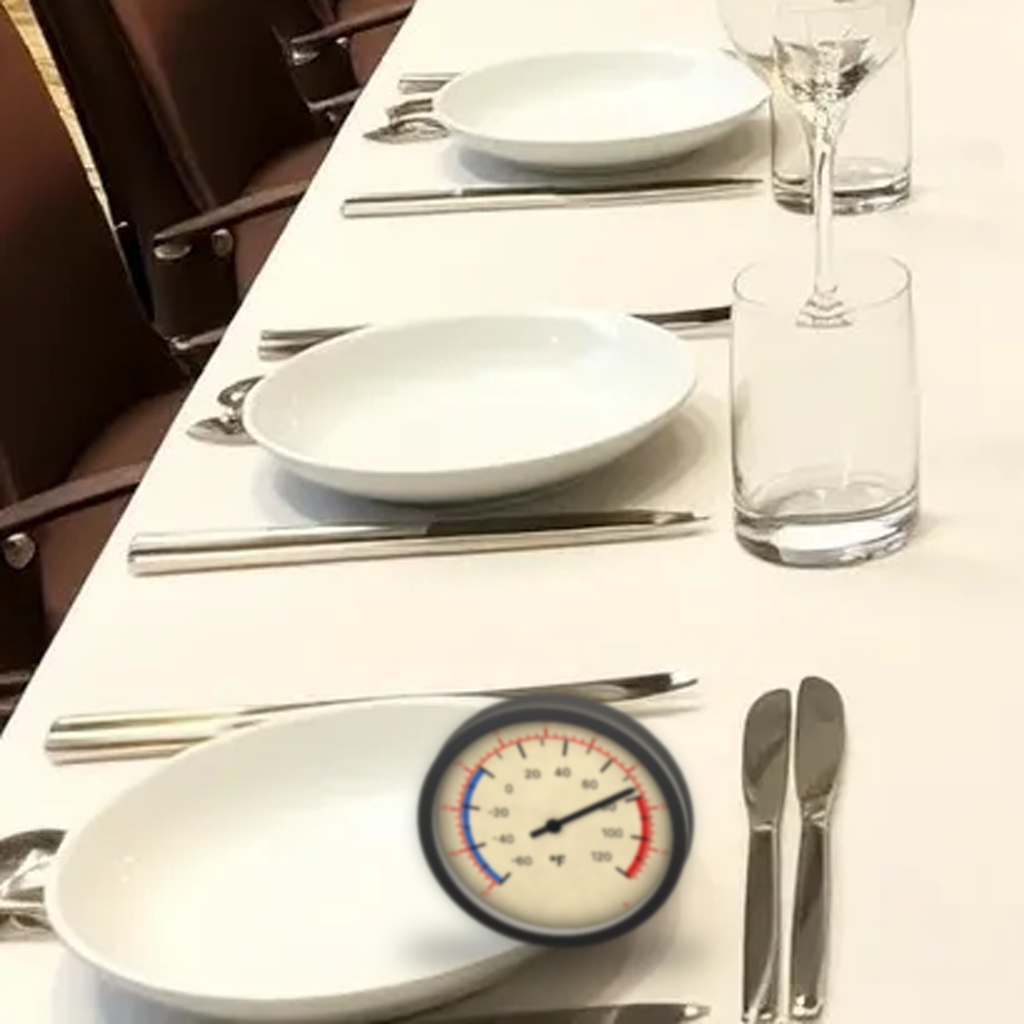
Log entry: 75 °F
